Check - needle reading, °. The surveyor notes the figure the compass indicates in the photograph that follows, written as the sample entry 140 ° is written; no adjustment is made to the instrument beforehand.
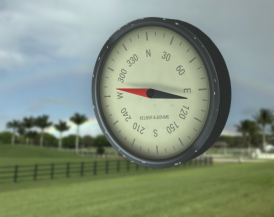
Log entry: 280 °
